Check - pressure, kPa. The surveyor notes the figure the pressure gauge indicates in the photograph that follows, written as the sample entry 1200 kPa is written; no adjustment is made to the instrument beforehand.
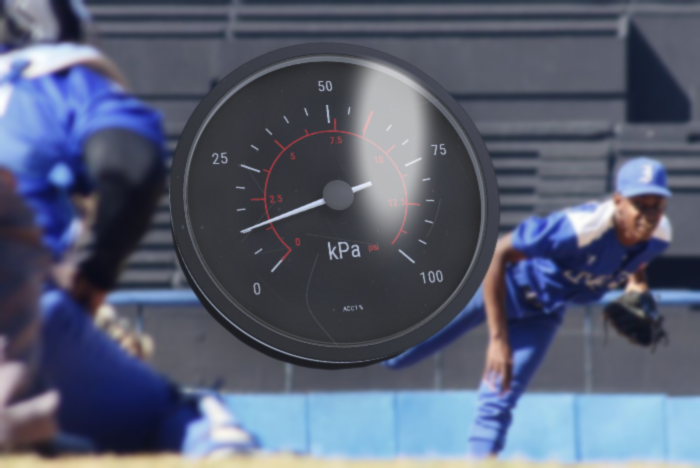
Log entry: 10 kPa
